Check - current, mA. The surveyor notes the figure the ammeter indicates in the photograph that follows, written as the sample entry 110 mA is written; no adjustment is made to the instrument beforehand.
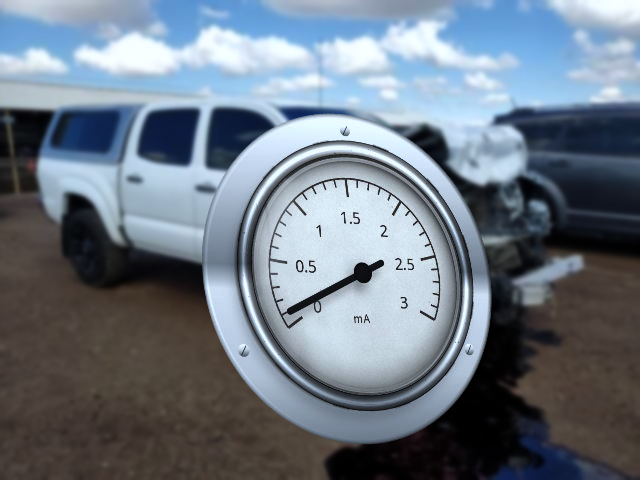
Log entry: 0.1 mA
